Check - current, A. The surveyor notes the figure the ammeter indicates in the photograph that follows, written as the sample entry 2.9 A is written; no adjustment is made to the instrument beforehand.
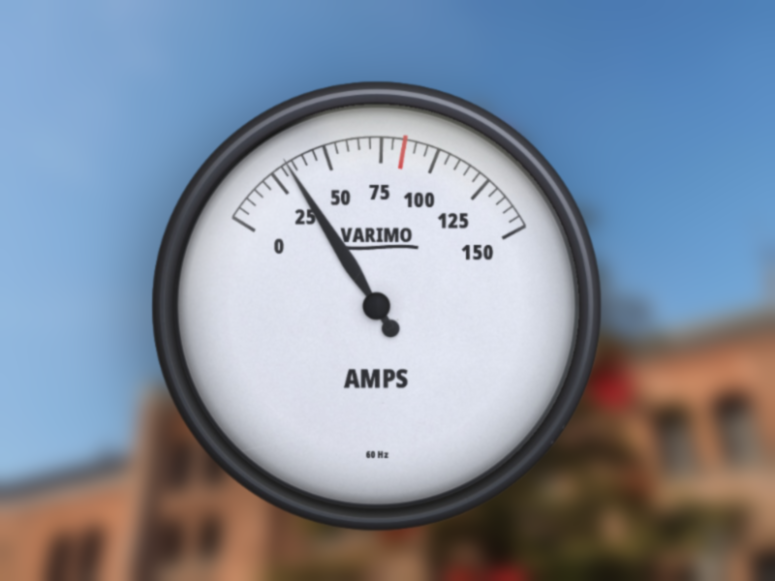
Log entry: 32.5 A
